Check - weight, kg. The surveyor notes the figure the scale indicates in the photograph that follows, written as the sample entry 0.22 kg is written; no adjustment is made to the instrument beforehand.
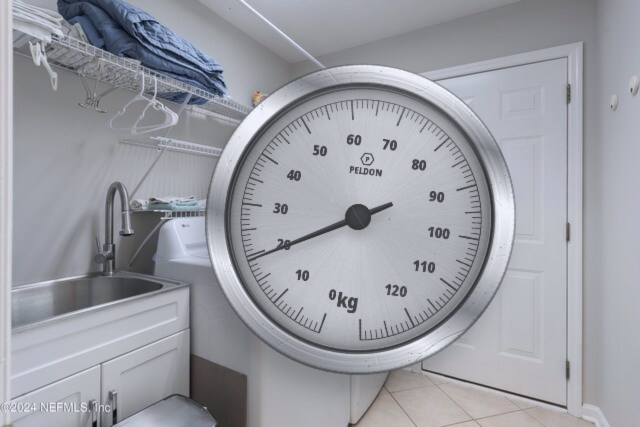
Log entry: 19 kg
